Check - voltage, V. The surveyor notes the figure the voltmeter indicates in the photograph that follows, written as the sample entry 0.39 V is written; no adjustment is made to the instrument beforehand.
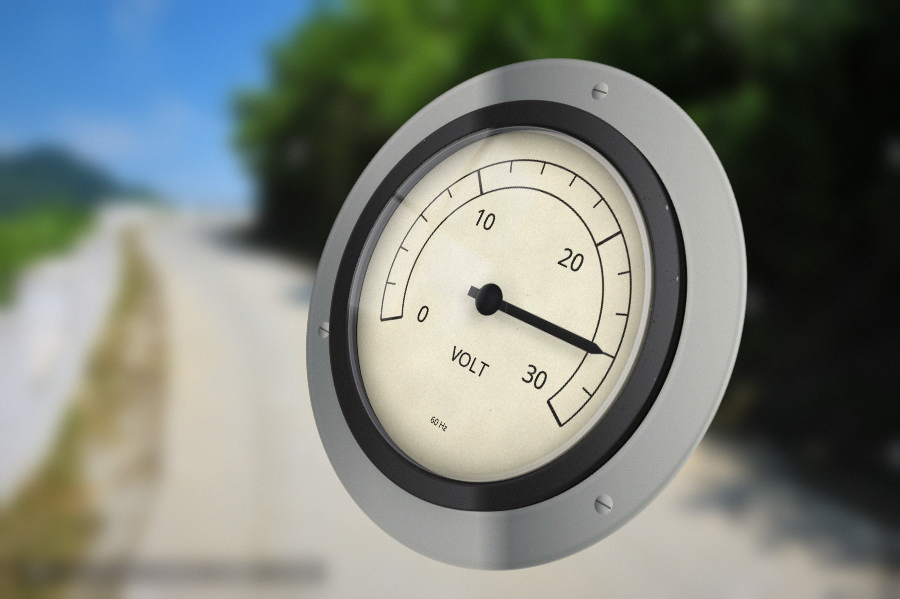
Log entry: 26 V
